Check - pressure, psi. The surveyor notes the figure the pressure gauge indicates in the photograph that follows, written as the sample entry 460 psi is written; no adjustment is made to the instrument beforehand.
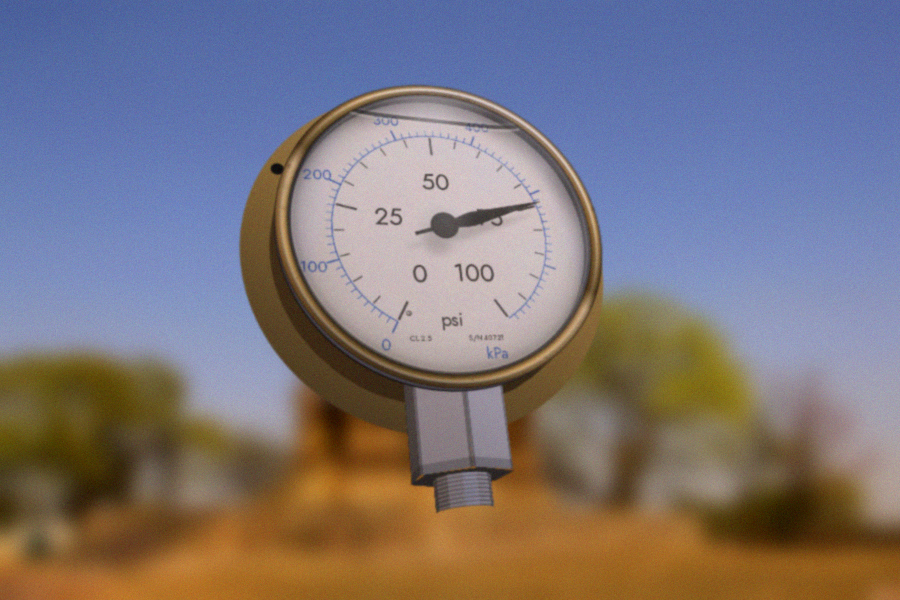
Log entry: 75 psi
